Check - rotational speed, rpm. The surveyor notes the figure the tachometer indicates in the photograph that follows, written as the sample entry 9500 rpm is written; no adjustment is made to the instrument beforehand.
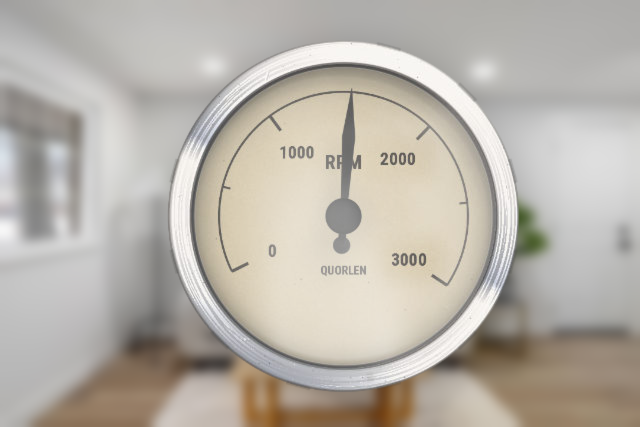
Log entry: 1500 rpm
